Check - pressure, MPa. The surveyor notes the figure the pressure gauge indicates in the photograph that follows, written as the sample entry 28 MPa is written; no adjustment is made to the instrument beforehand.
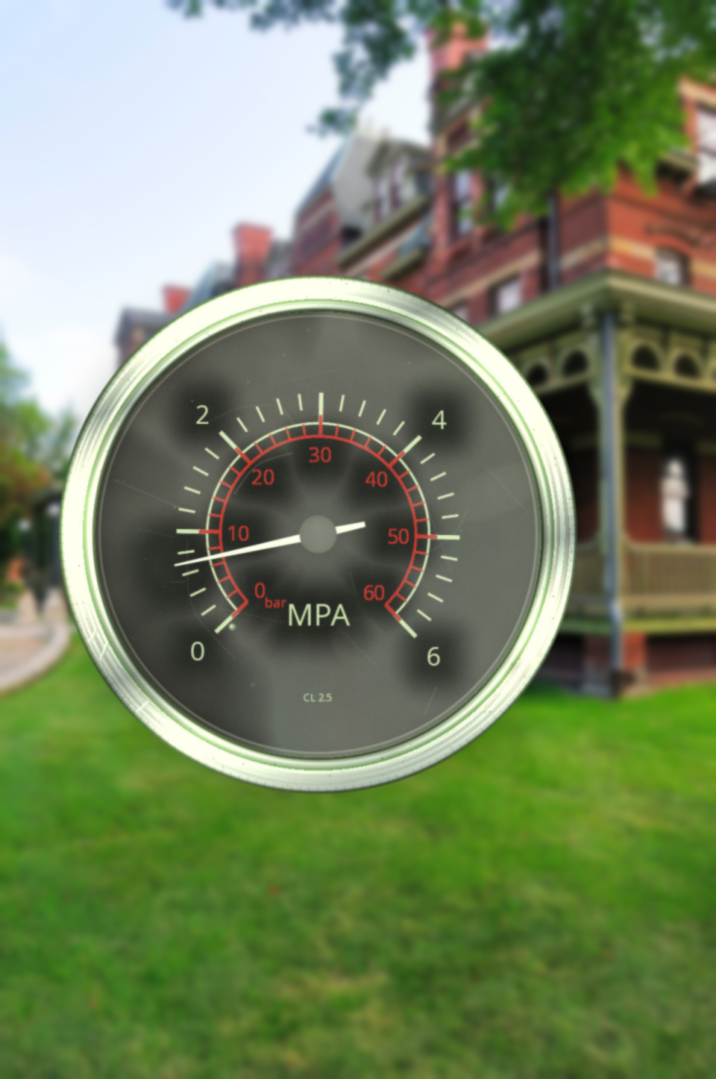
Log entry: 0.7 MPa
